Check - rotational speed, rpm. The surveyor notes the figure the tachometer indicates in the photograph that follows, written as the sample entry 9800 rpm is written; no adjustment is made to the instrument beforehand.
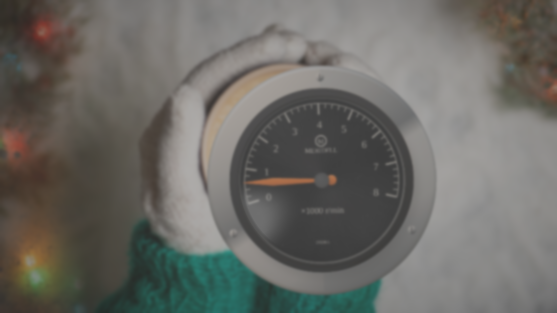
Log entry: 600 rpm
